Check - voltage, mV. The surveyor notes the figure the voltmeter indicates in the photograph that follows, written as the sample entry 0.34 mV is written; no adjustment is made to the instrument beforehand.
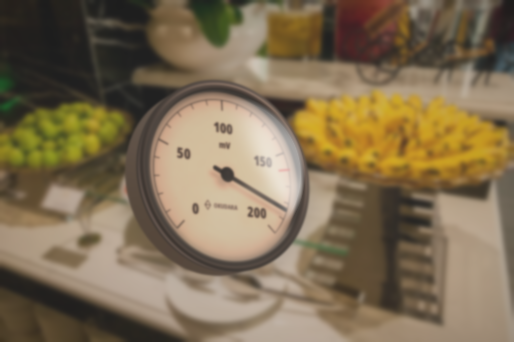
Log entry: 185 mV
